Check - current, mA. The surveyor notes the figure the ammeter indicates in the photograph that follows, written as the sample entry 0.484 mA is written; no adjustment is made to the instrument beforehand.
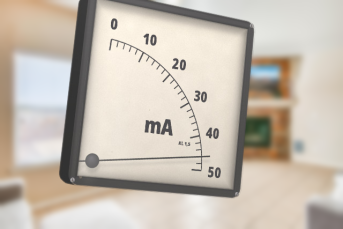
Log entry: 46 mA
